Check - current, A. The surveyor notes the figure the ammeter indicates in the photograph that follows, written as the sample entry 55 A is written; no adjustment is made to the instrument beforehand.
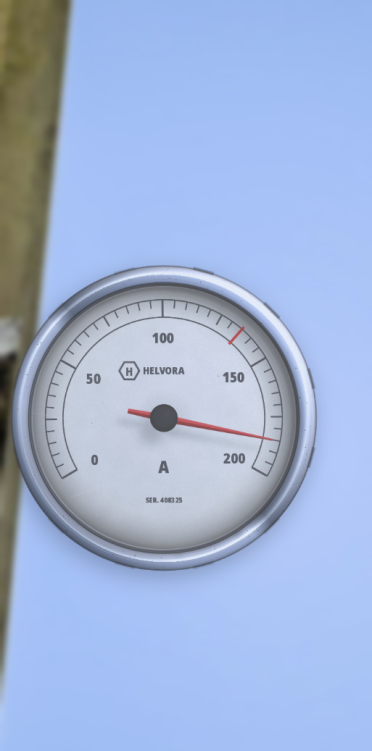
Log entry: 185 A
